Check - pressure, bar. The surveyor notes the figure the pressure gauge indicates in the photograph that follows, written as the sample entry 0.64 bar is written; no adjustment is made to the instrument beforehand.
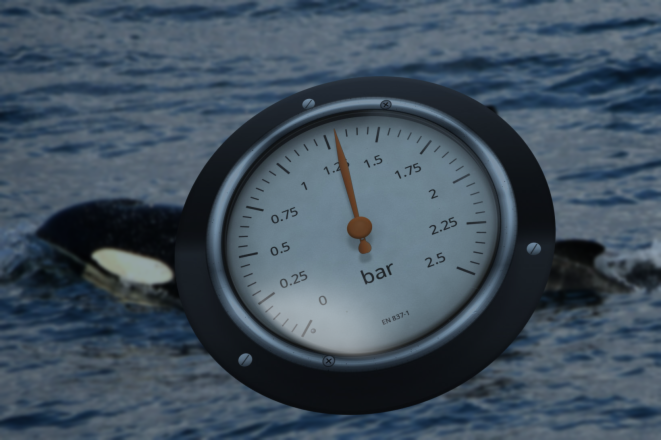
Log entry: 1.3 bar
